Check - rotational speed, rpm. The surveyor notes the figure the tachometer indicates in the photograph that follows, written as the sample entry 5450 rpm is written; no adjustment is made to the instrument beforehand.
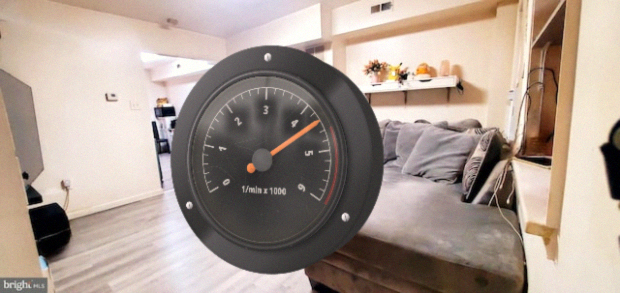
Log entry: 4400 rpm
